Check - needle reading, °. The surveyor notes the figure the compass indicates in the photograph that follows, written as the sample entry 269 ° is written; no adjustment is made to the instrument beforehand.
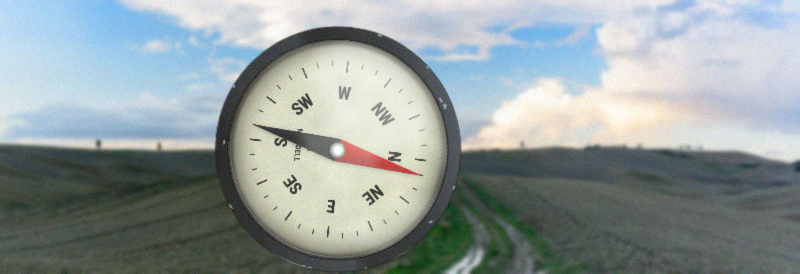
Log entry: 10 °
